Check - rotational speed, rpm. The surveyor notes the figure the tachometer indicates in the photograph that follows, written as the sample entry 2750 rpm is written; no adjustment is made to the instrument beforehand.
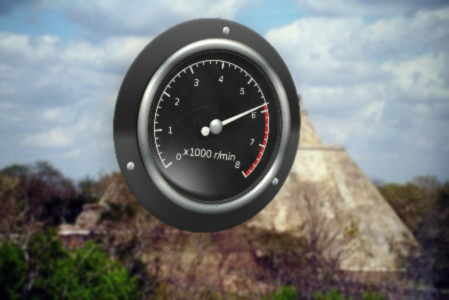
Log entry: 5800 rpm
